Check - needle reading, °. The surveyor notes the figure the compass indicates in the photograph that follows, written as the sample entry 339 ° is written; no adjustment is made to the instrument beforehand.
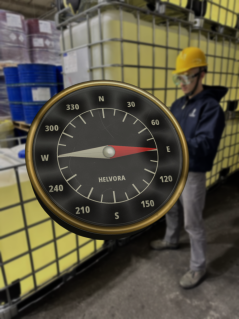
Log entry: 90 °
